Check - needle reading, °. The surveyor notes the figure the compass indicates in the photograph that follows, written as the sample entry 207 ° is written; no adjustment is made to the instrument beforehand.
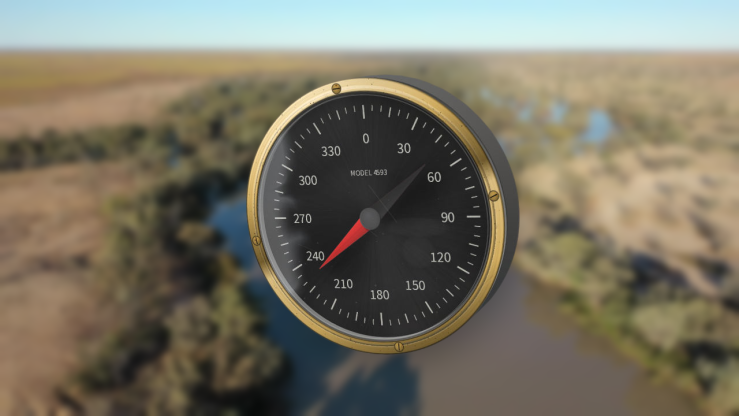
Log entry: 230 °
